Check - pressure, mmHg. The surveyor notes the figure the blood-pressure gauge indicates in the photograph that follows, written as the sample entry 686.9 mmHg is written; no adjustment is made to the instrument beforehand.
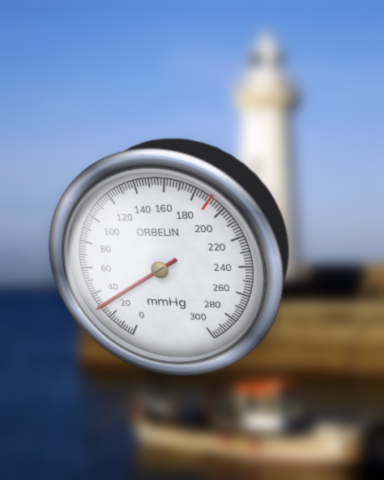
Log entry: 30 mmHg
